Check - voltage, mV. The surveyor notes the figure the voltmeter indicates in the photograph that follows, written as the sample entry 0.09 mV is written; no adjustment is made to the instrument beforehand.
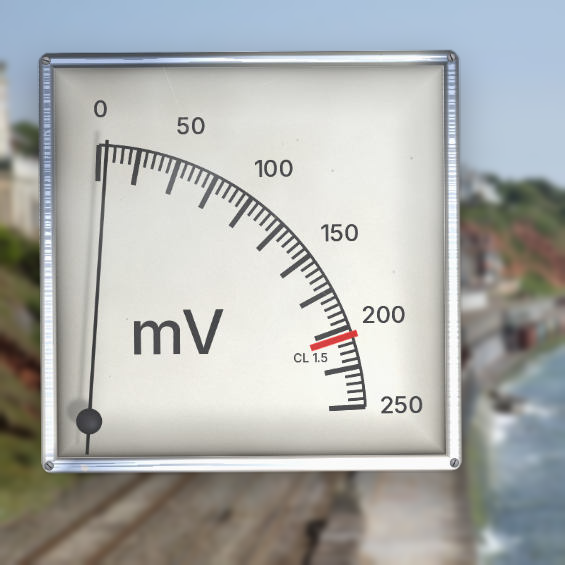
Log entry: 5 mV
